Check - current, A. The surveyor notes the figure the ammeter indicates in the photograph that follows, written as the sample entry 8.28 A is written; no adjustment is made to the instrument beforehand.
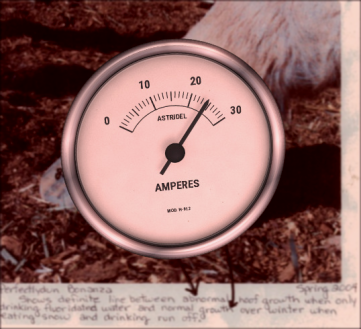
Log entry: 24 A
